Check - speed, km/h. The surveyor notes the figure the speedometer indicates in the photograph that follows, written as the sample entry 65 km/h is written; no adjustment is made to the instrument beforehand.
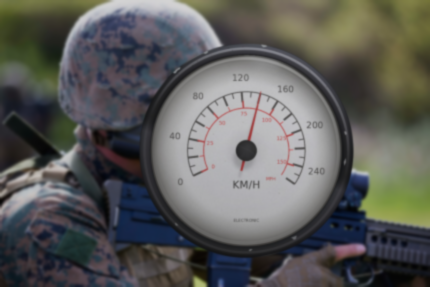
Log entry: 140 km/h
